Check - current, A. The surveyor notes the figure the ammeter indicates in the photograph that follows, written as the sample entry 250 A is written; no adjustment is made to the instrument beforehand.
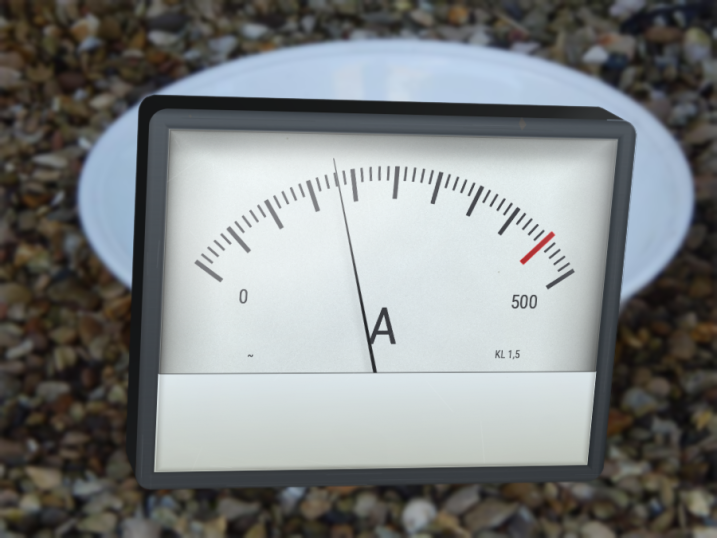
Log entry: 180 A
